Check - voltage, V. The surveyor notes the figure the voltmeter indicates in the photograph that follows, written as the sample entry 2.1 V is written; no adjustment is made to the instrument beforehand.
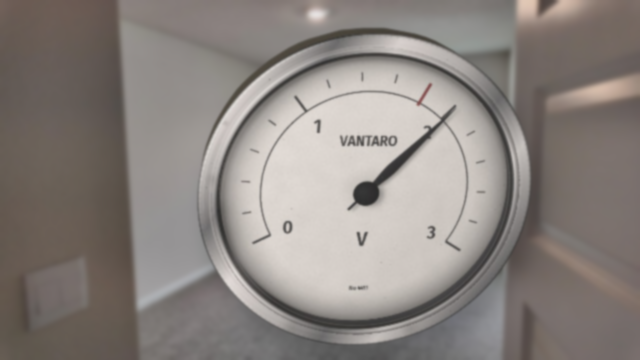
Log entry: 2 V
